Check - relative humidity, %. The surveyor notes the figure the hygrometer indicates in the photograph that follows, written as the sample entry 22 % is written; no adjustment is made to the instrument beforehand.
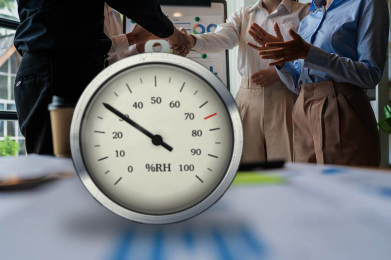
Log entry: 30 %
